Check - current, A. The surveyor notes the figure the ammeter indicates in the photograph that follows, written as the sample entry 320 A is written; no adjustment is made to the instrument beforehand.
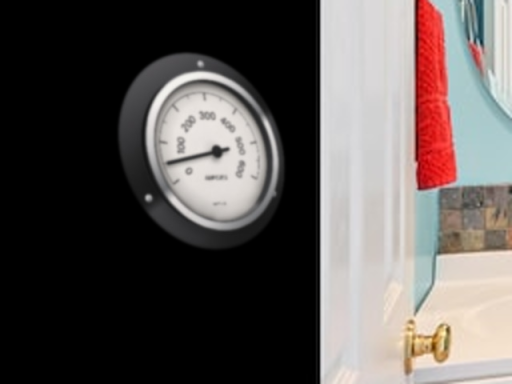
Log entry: 50 A
